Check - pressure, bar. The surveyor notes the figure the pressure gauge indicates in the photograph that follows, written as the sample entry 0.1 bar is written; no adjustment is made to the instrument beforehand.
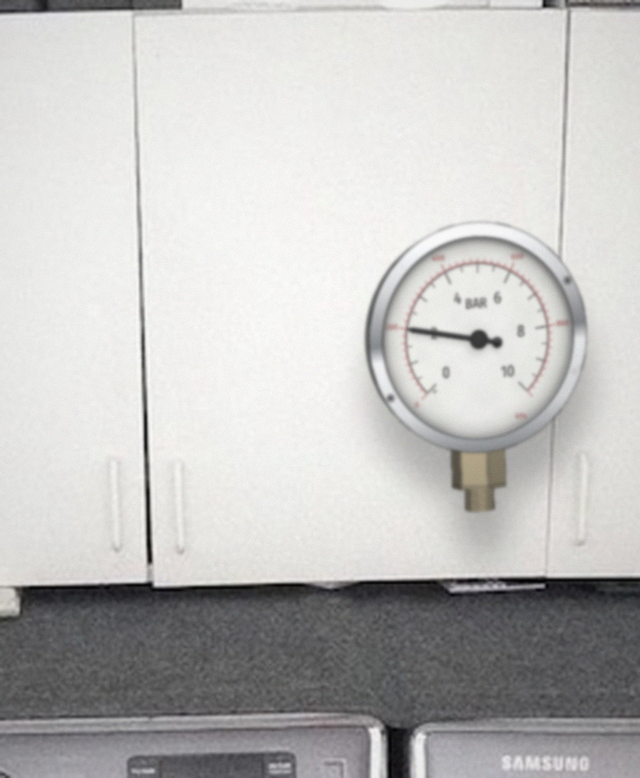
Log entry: 2 bar
